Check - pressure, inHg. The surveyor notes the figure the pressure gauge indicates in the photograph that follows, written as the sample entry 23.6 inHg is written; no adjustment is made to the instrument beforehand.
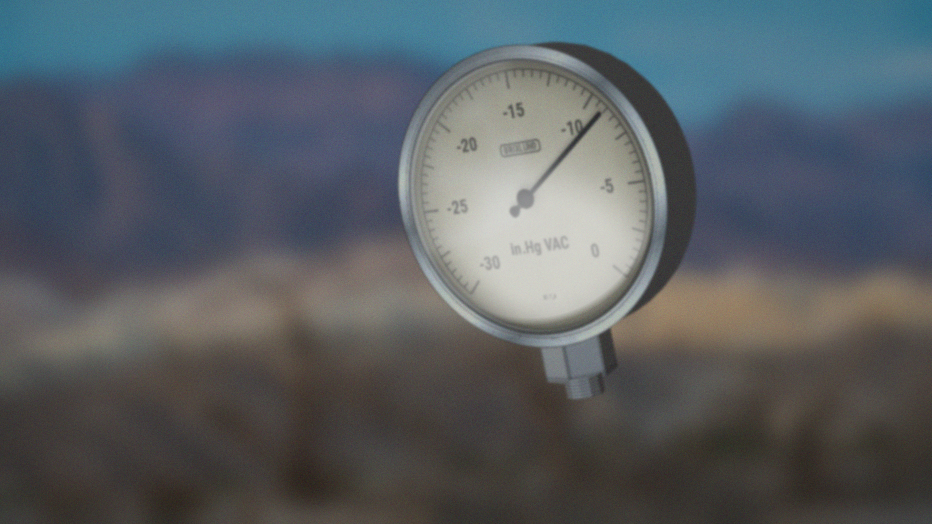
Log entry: -9 inHg
